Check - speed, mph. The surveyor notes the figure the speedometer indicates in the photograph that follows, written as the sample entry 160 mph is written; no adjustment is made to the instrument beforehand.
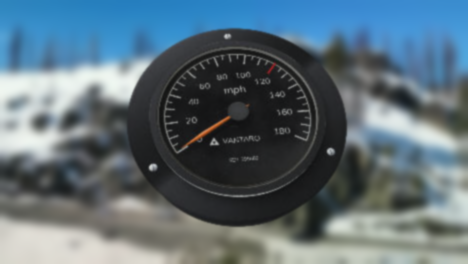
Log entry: 0 mph
